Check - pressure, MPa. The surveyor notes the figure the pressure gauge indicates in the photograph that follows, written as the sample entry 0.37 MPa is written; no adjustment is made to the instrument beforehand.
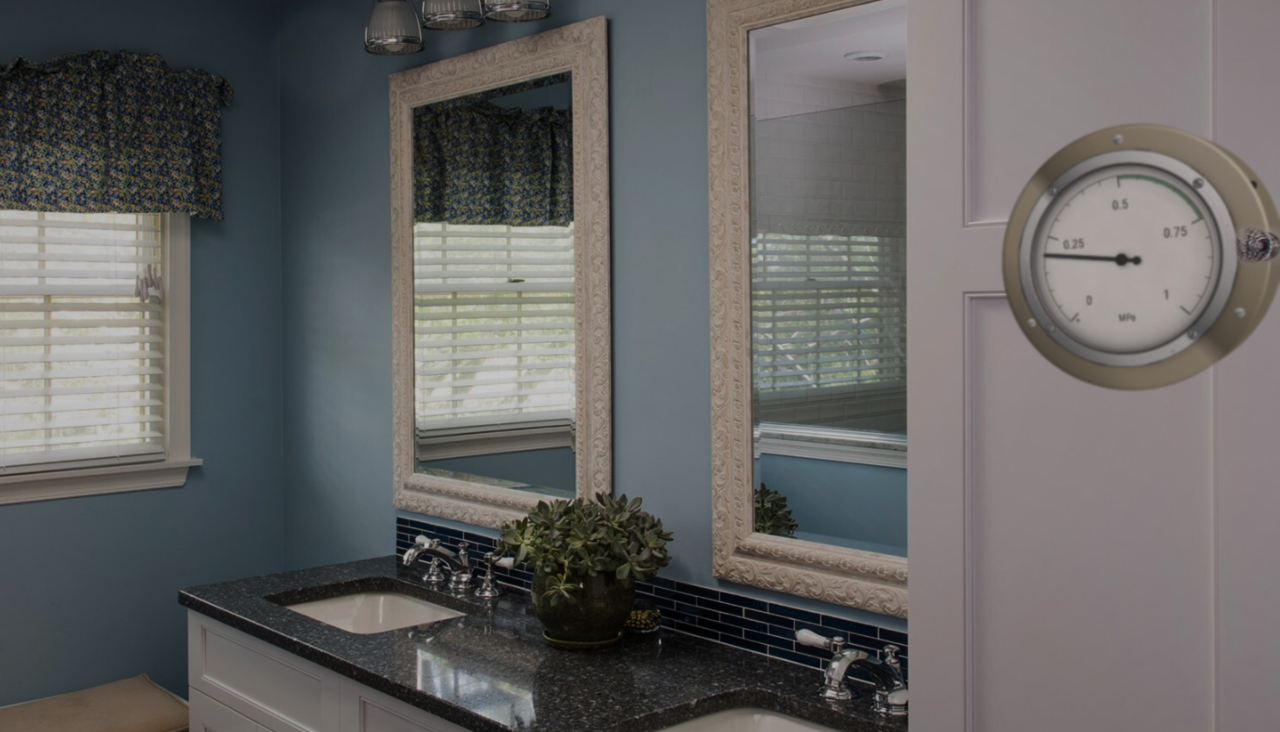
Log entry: 0.2 MPa
